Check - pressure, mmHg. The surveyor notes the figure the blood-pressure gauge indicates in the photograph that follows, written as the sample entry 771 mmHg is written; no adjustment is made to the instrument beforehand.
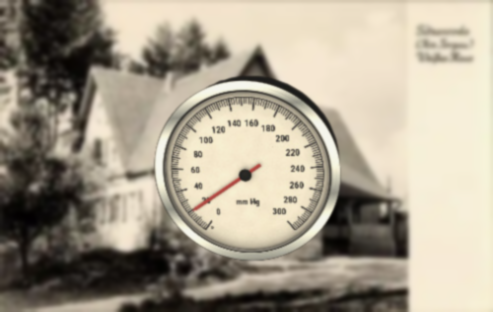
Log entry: 20 mmHg
